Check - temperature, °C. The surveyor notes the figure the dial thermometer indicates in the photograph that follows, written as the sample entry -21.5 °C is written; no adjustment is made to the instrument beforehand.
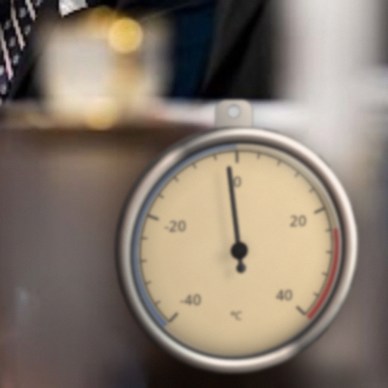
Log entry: -2 °C
